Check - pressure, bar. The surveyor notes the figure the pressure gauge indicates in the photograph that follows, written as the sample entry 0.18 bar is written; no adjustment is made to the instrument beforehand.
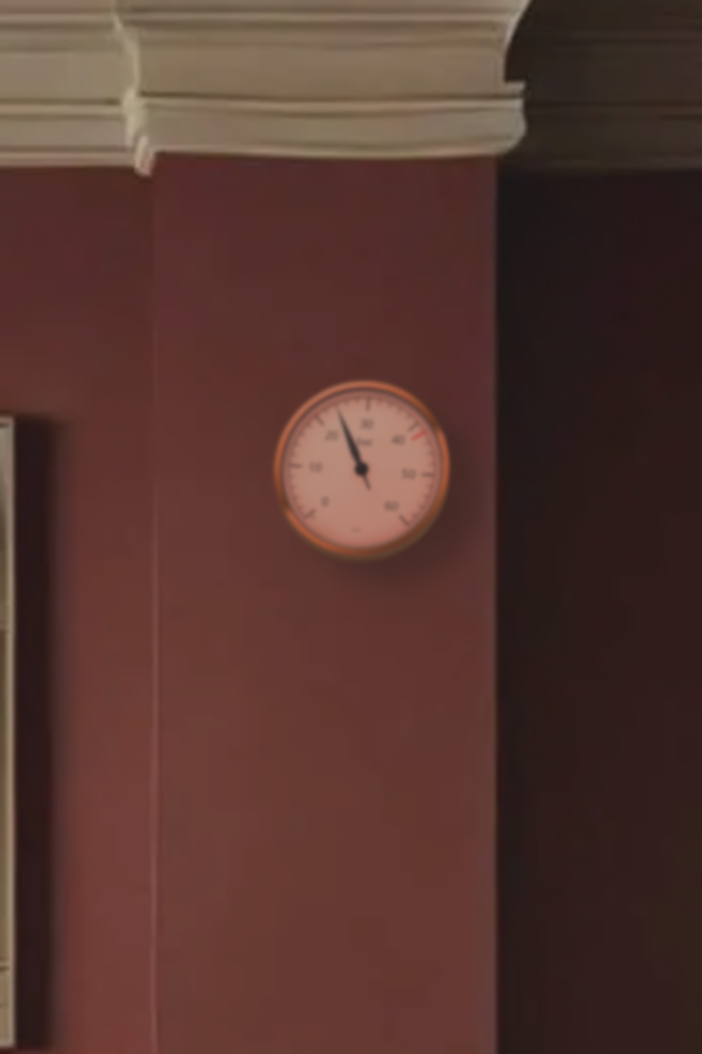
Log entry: 24 bar
